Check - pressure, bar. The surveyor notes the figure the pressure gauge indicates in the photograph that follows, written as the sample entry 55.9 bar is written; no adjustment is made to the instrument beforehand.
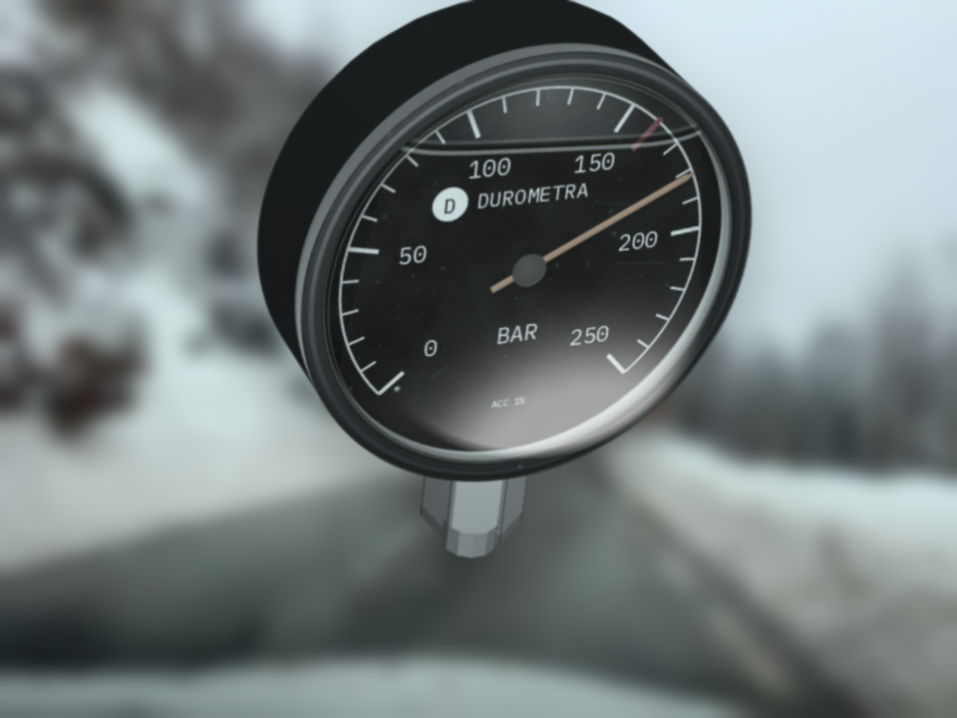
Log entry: 180 bar
